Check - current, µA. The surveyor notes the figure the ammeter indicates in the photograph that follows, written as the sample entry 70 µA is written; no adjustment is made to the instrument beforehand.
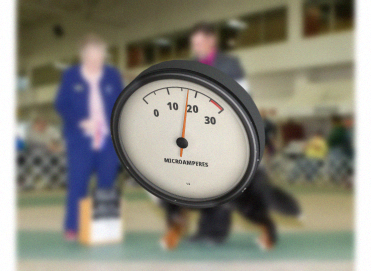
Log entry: 17.5 µA
